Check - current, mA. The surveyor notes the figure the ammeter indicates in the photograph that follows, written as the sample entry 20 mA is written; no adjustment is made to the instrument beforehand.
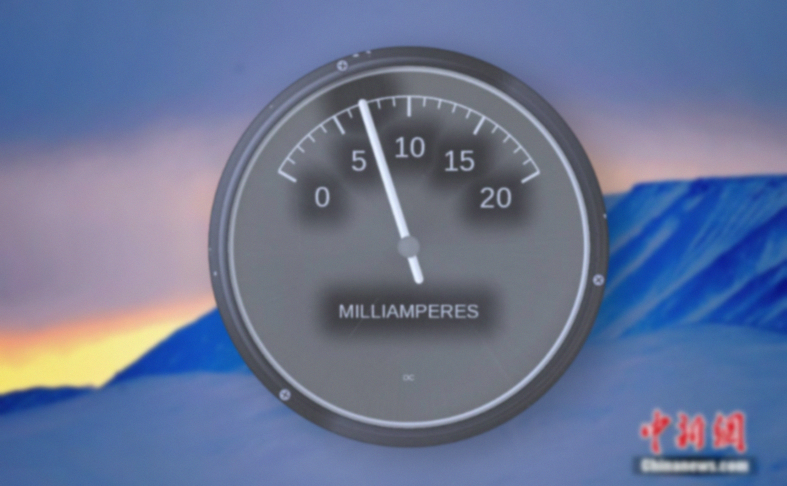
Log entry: 7 mA
